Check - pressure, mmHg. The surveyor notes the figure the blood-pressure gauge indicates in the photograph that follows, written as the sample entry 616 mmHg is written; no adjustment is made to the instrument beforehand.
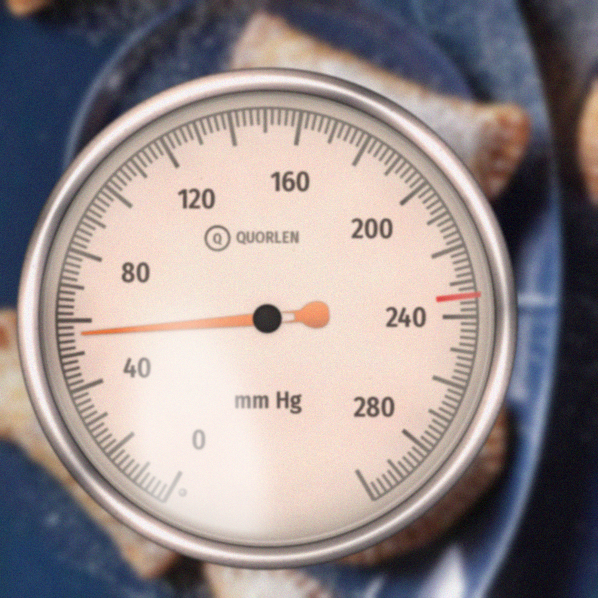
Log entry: 56 mmHg
